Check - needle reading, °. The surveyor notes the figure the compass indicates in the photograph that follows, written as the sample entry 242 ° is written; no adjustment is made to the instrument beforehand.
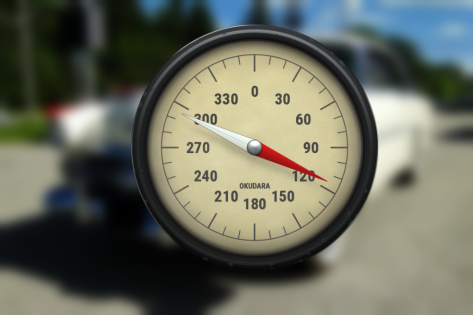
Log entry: 115 °
